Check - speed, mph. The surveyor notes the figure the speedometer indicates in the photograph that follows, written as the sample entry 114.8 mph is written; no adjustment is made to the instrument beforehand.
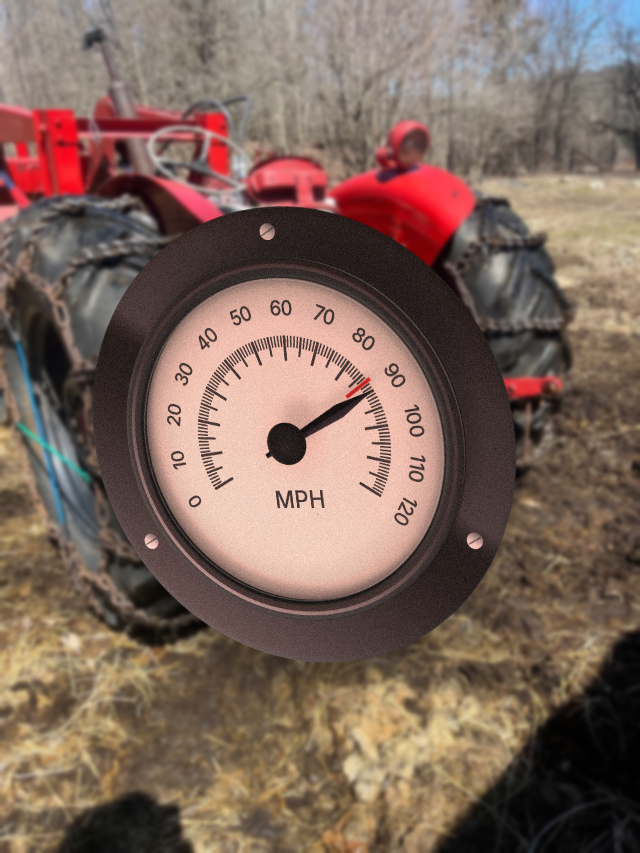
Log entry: 90 mph
